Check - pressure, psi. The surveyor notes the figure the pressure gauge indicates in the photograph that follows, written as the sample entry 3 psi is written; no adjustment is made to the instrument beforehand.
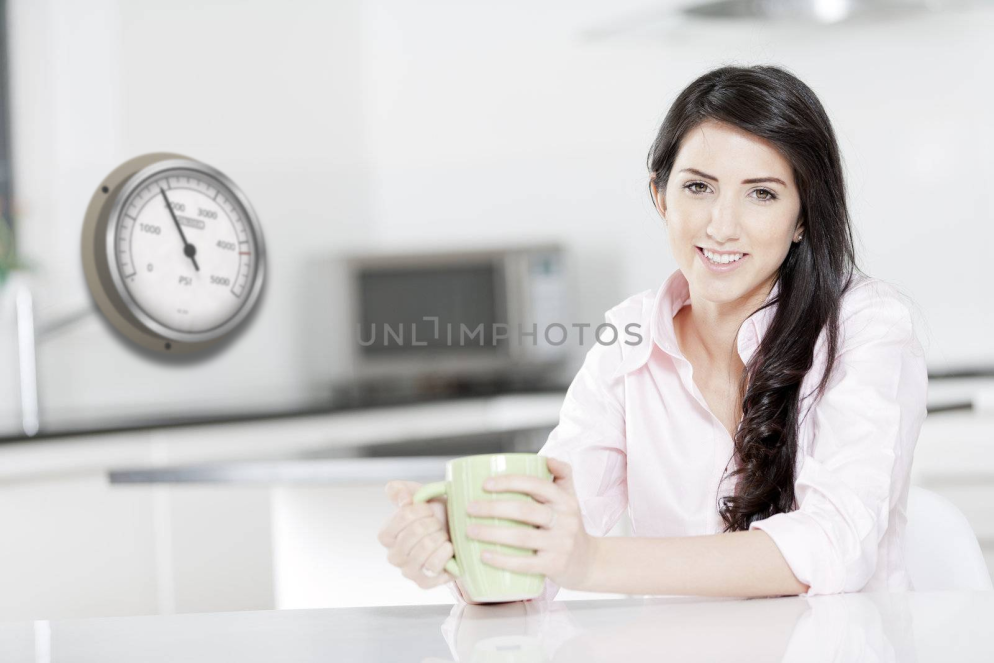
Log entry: 1800 psi
